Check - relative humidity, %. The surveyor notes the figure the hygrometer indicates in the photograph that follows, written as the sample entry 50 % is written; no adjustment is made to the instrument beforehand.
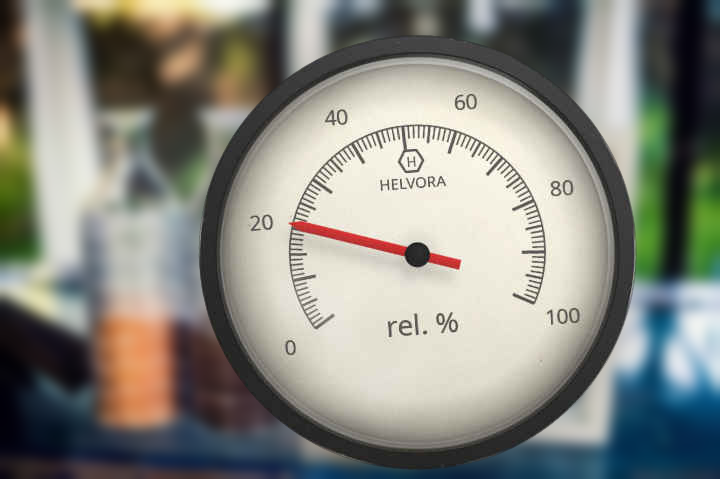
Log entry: 21 %
